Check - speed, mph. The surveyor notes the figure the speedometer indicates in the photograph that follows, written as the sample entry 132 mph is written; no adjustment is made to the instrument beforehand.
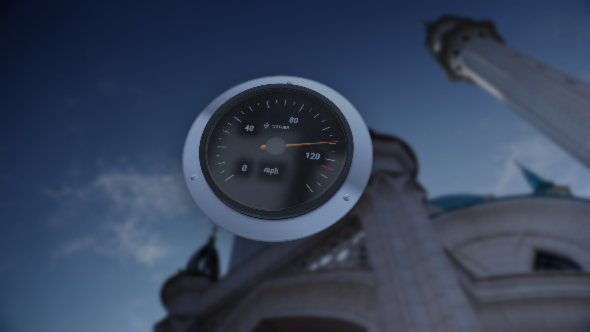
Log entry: 110 mph
